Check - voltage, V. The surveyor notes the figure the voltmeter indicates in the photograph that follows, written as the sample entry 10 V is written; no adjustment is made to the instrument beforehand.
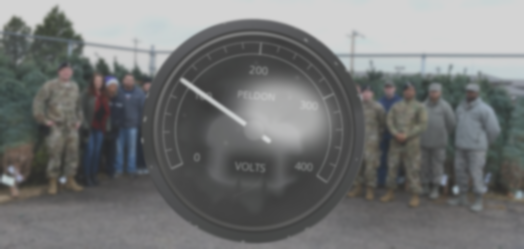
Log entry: 100 V
